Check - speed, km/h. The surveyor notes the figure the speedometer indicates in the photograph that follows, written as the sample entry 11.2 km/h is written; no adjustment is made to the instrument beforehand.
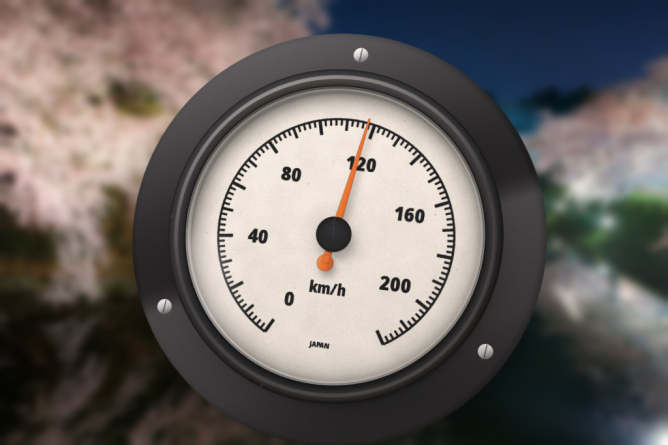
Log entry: 118 km/h
